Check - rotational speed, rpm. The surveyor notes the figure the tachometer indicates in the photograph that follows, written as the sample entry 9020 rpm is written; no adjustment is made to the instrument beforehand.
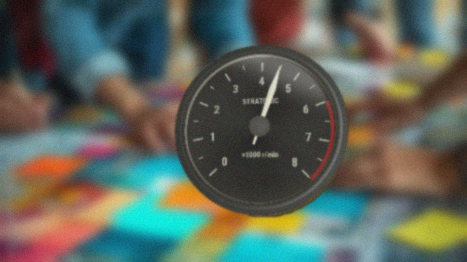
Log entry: 4500 rpm
